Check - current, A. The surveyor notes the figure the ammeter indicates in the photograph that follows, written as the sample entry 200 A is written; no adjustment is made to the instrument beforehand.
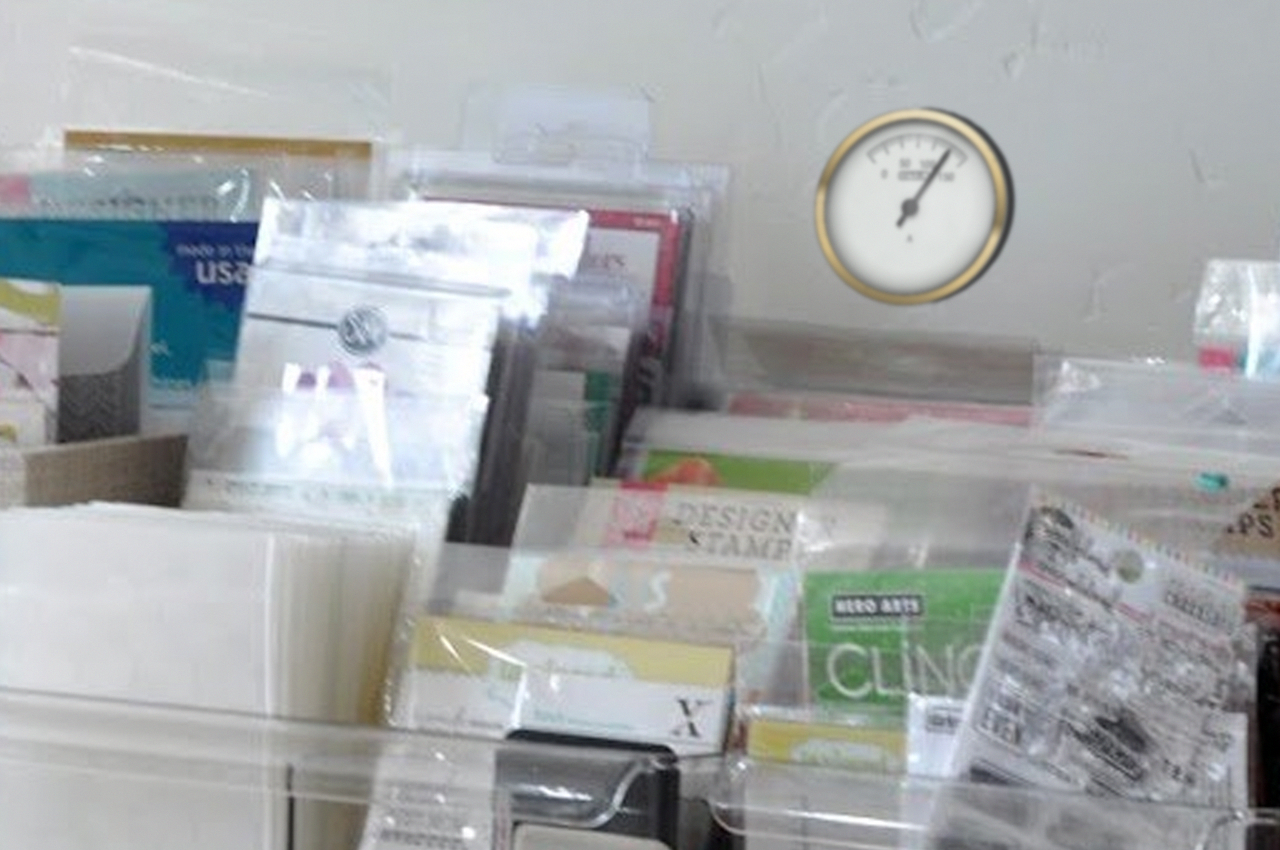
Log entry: 125 A
